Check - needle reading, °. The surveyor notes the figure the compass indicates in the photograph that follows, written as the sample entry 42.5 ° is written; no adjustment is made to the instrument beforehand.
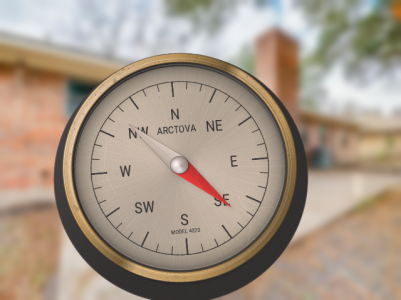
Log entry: 135 °
